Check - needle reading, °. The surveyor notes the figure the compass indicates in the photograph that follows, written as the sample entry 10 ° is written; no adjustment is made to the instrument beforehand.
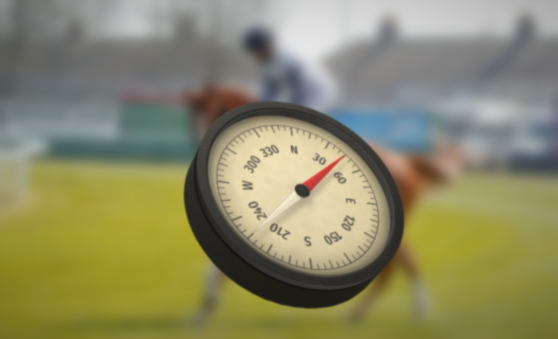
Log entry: 45 °
